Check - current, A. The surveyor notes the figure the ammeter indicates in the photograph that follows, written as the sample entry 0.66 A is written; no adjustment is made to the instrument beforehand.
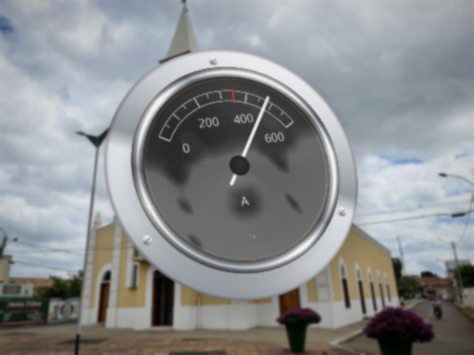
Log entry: 475 A
